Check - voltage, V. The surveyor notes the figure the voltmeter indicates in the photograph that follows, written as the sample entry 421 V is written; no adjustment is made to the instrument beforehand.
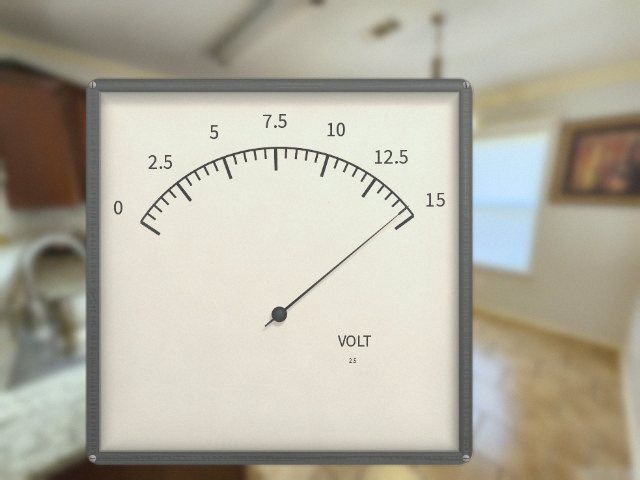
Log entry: 14.5 V
